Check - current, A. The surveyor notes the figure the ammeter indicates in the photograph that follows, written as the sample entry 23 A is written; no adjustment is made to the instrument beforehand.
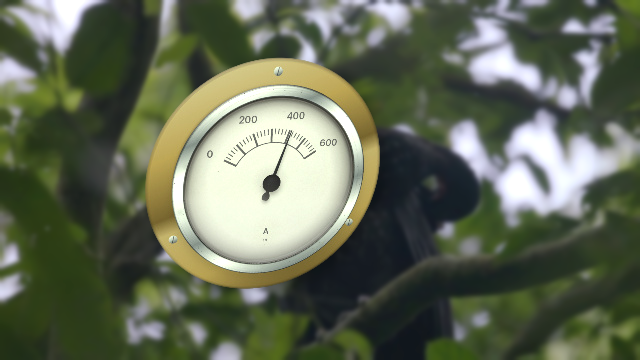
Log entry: 400 A
